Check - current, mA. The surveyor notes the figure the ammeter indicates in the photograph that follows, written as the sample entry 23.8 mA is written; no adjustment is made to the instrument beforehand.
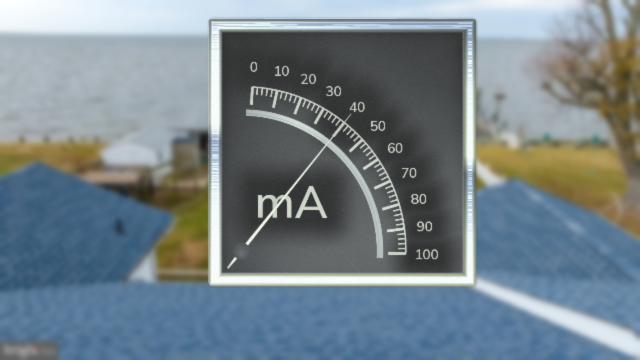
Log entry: 40 mA
